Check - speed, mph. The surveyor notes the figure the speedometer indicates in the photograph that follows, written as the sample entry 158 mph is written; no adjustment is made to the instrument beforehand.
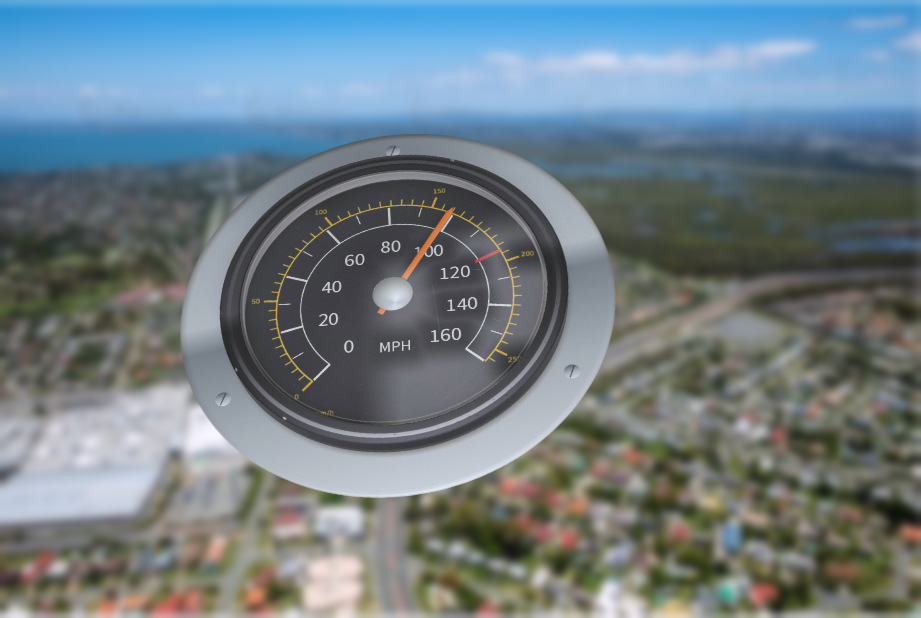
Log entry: 100 mph
